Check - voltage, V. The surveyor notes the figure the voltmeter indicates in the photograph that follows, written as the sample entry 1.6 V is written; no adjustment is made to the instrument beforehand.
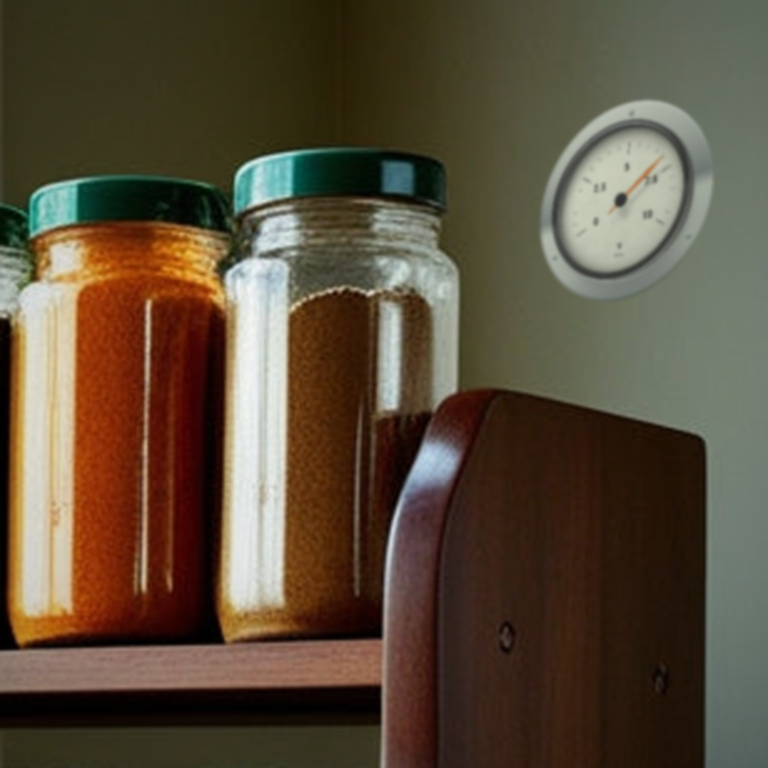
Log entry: 7 V
